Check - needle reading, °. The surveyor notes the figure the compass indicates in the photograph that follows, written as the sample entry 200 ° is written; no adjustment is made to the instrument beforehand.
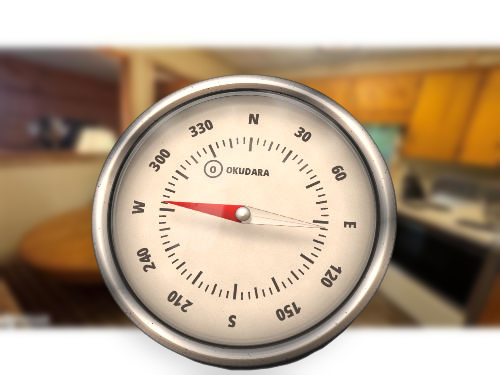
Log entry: 275 °
